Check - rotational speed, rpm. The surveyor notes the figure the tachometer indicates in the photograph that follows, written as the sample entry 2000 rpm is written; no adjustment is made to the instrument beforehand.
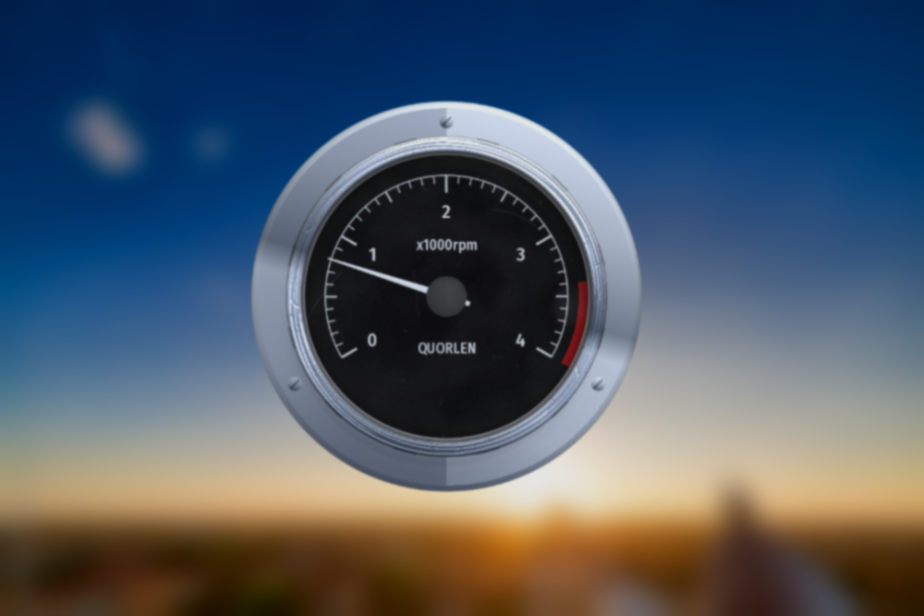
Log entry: 800 rpm
